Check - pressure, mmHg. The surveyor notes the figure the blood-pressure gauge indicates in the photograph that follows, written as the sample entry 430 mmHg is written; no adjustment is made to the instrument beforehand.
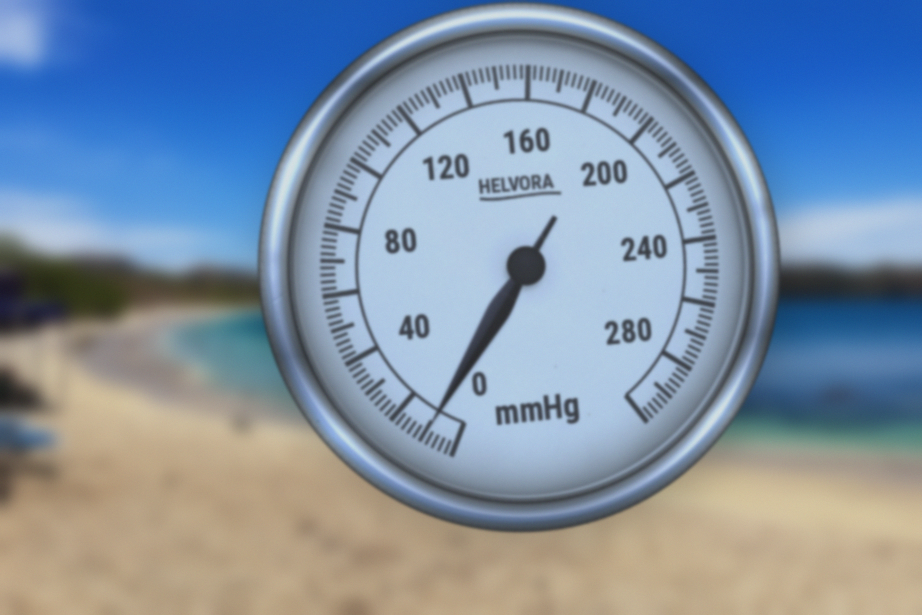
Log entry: 10 mmHg
